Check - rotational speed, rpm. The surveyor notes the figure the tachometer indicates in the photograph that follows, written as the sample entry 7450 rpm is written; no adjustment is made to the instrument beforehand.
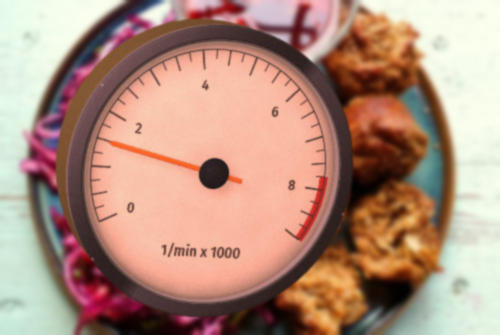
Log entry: 1500 rpm
